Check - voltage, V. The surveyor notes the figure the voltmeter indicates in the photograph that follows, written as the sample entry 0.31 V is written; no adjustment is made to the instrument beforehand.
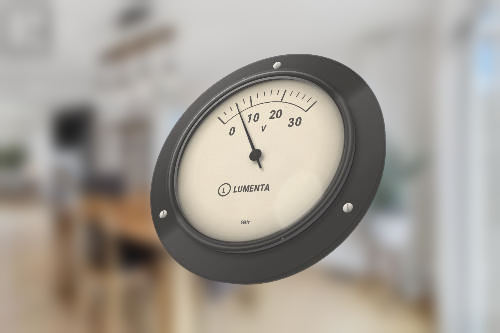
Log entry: 6 V
